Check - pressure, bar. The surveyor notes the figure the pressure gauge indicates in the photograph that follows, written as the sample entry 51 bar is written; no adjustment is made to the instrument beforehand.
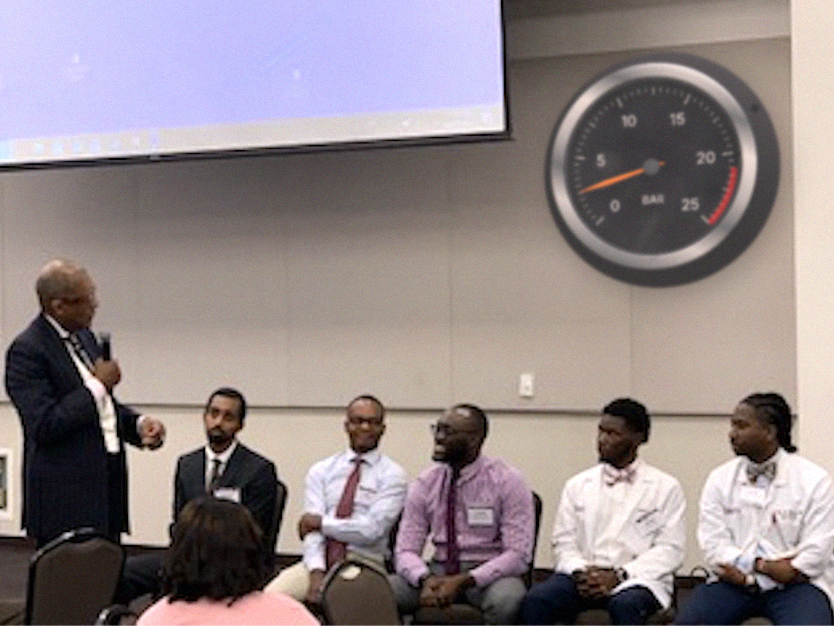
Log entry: 2.5 bar
